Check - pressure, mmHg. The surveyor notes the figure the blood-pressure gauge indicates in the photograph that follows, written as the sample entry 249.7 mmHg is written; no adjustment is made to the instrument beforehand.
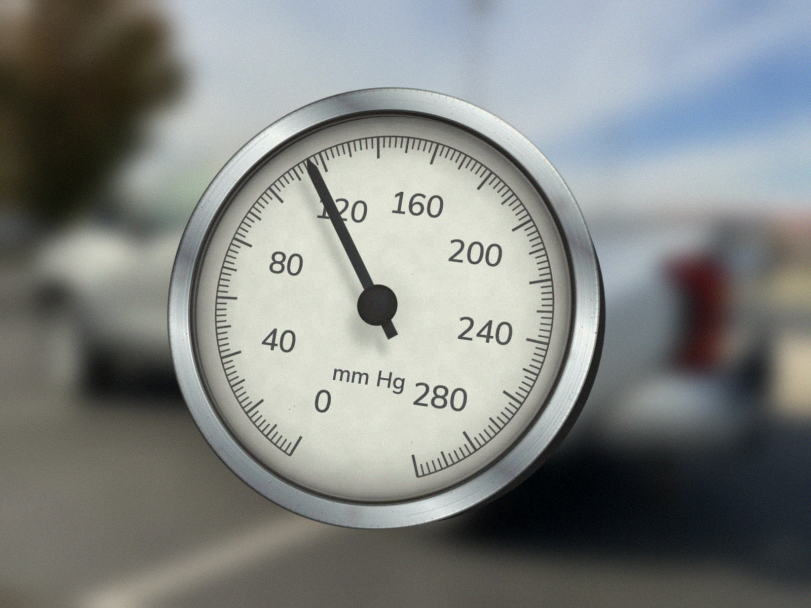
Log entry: 116 mmHg
